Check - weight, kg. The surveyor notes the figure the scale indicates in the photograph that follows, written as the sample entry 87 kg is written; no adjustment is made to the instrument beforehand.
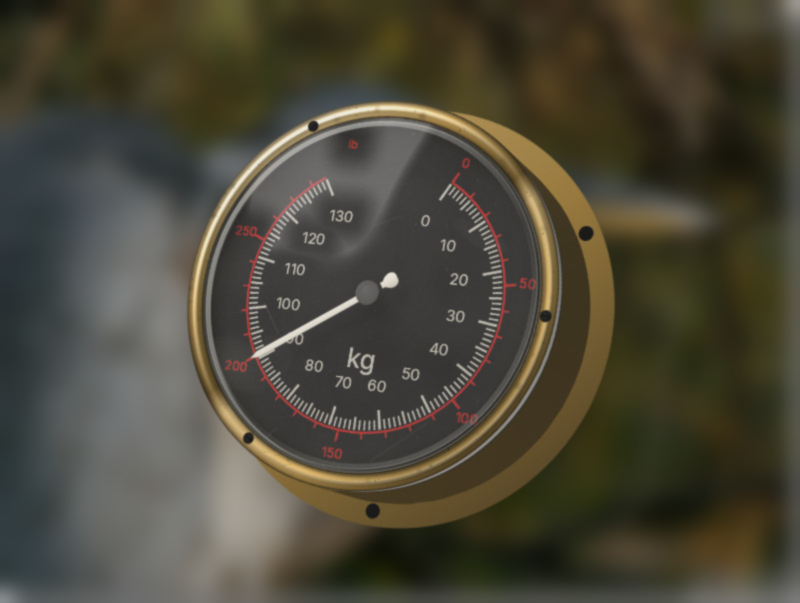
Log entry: 90 kg
